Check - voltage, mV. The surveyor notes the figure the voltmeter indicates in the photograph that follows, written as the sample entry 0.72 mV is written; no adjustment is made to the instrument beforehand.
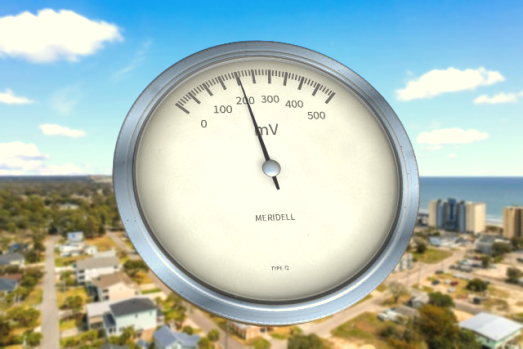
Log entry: 200 mV
